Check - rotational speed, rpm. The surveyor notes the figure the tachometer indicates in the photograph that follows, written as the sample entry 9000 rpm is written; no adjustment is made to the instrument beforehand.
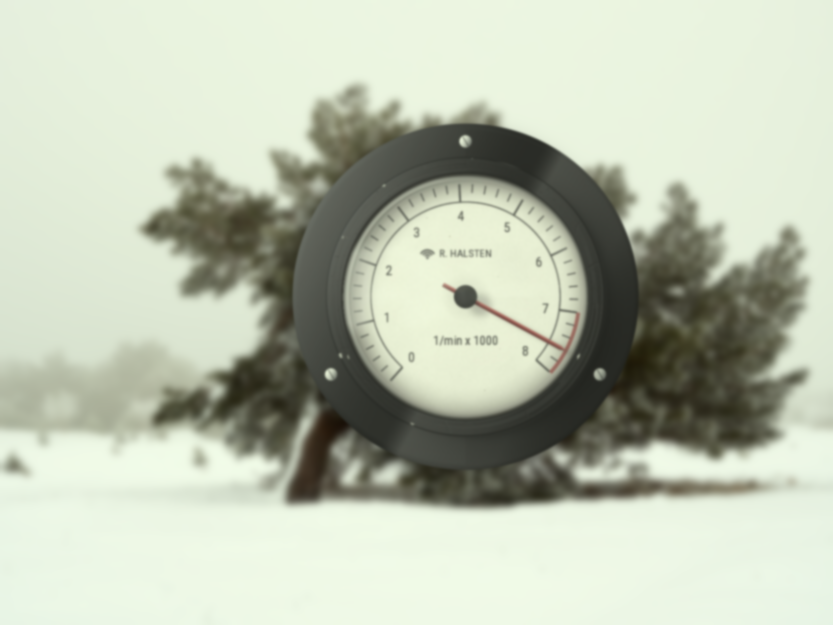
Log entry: 7600 rpm
